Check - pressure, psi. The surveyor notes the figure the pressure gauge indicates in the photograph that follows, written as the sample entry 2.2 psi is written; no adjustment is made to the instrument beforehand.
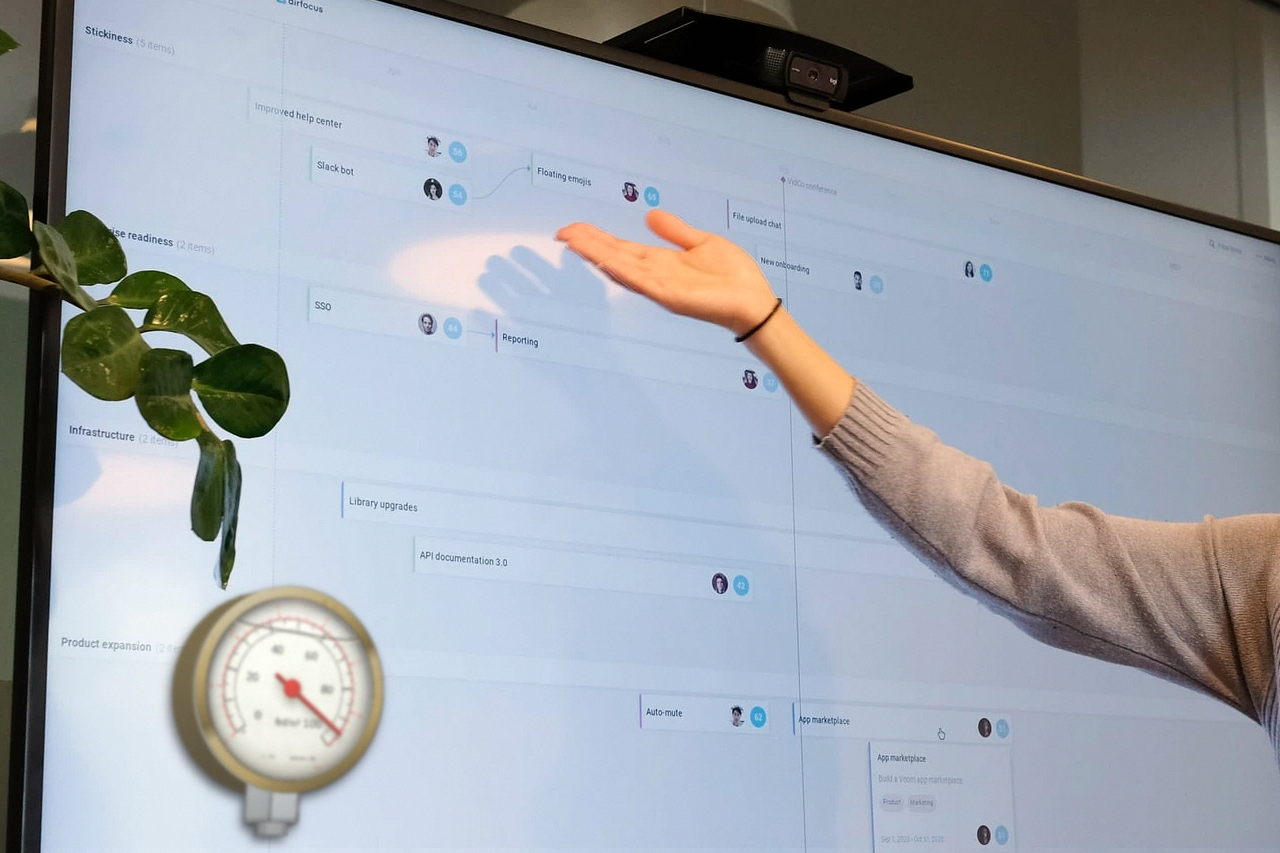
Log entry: 95 psi
